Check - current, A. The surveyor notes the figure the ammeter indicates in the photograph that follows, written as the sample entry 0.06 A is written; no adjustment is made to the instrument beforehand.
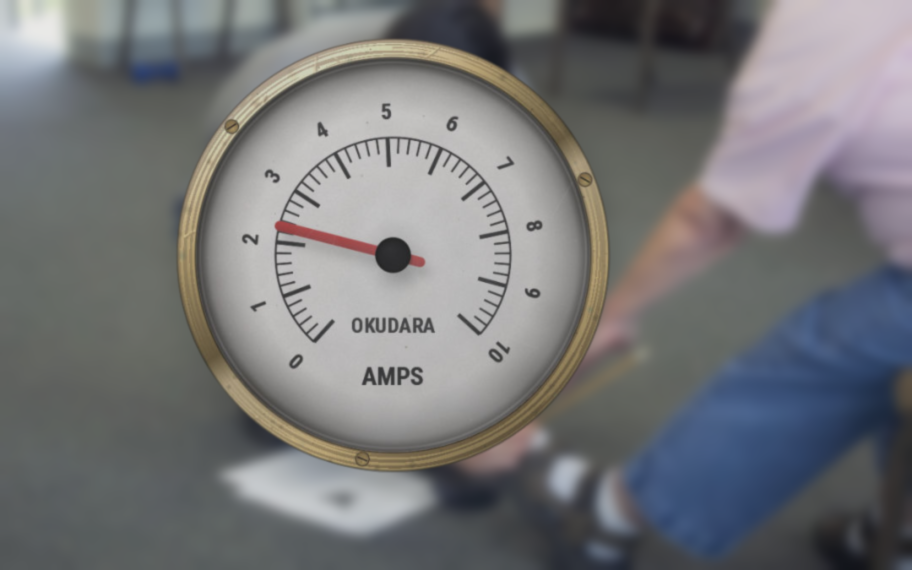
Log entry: 2.3 A
